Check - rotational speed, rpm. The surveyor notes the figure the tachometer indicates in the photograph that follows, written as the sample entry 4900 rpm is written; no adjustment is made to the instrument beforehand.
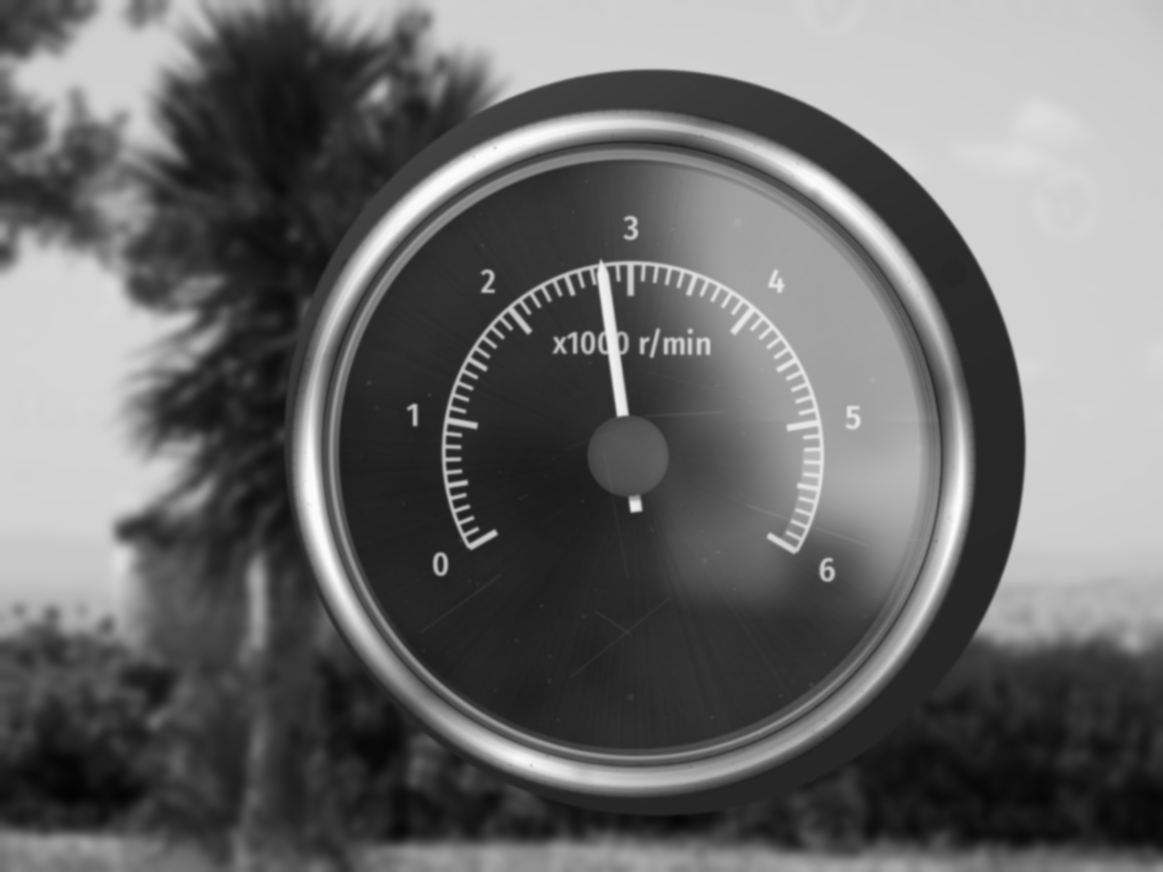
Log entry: 2800 rpm
